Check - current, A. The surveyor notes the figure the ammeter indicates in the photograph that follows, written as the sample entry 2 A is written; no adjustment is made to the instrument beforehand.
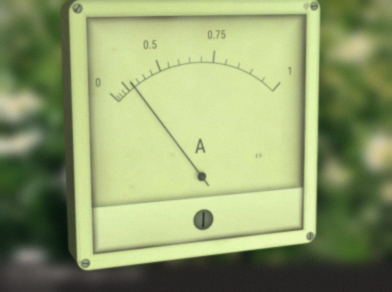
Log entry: 0.3 A
